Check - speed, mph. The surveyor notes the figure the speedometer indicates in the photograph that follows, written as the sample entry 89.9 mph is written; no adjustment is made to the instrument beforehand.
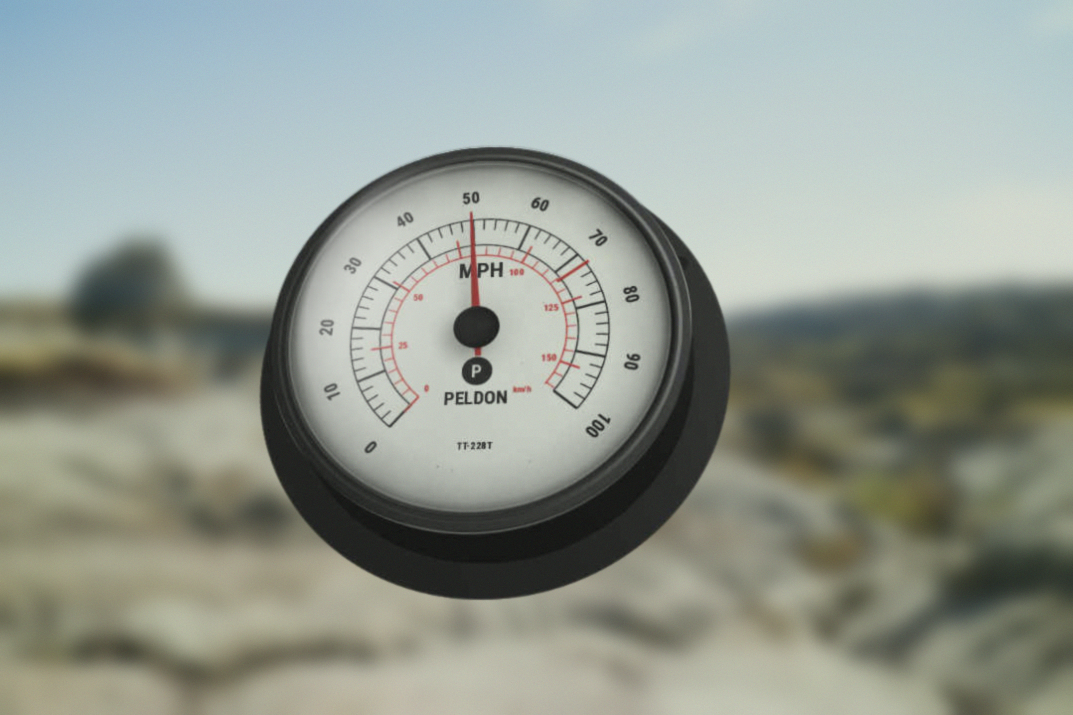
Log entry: 50 mph
